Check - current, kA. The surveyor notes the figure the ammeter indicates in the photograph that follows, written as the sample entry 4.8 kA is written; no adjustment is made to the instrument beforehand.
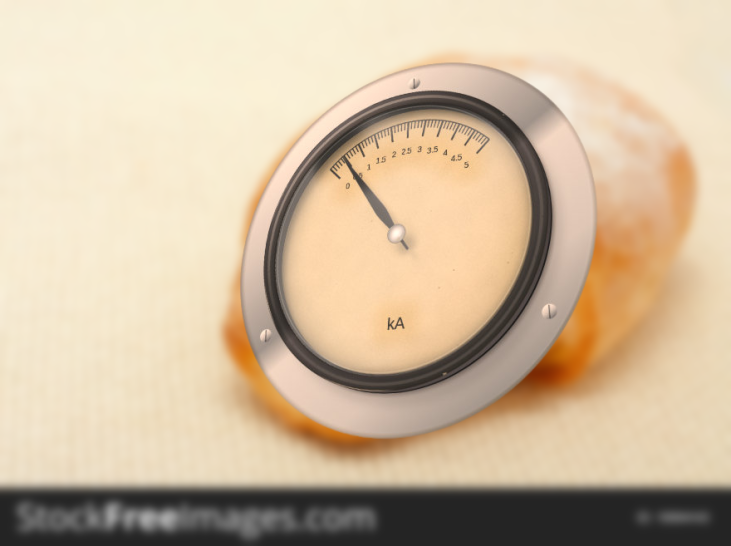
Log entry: 0.5 kA
